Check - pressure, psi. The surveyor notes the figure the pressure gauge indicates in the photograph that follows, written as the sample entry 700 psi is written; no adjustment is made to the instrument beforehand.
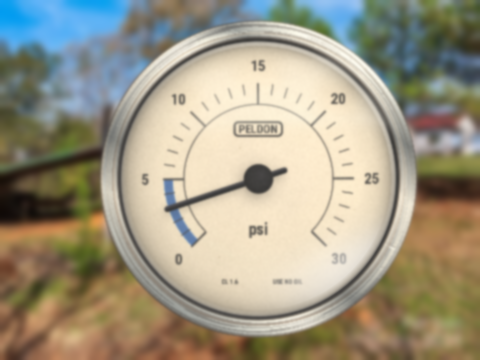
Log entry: 3 psi
